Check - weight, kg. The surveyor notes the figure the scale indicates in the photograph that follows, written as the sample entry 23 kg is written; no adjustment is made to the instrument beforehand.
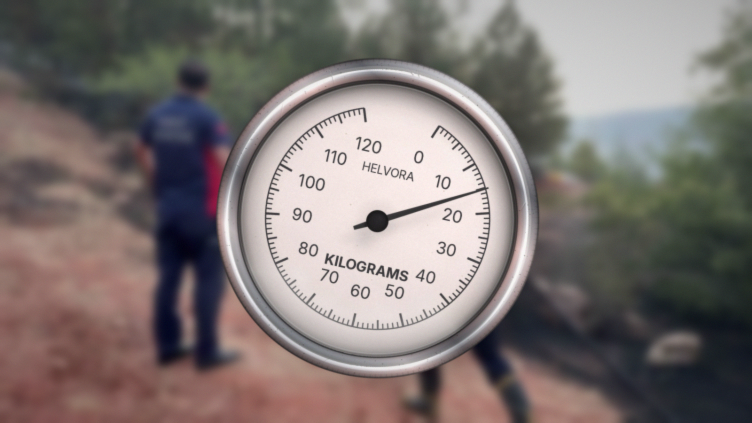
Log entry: 15 kg
